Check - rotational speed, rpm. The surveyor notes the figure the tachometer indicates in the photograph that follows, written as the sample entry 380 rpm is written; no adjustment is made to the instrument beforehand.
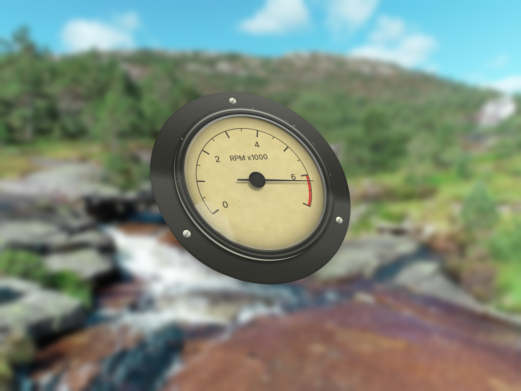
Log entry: 6250 rpm
